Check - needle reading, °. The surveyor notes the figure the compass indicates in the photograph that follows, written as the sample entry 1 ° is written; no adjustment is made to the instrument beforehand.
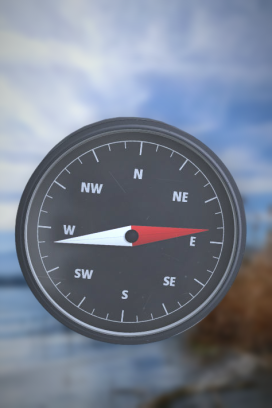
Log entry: 80 °
